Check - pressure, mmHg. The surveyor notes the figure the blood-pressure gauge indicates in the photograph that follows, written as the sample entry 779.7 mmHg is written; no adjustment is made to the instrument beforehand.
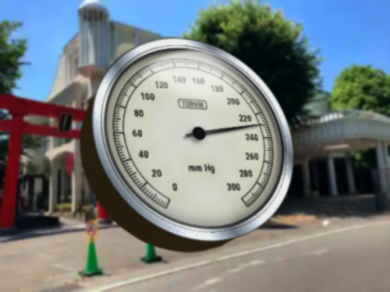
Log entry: 230 mmHg
